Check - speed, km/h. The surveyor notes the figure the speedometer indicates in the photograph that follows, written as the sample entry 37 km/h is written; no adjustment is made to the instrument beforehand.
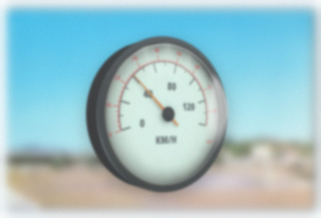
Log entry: 40 km/h
